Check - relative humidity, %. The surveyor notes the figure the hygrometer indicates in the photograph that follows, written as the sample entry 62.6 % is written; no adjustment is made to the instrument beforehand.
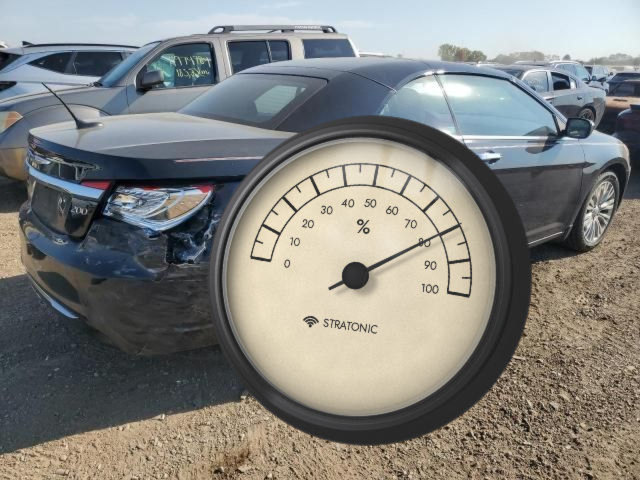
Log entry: 80 %
